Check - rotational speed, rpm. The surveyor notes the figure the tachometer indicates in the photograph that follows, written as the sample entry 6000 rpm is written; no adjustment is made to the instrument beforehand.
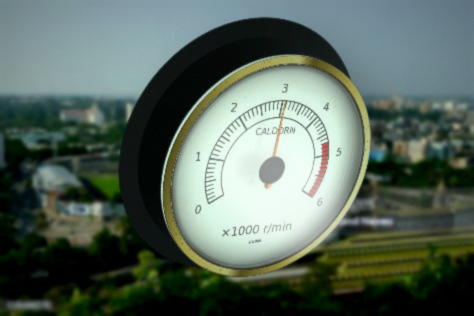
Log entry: 3000 rpm
